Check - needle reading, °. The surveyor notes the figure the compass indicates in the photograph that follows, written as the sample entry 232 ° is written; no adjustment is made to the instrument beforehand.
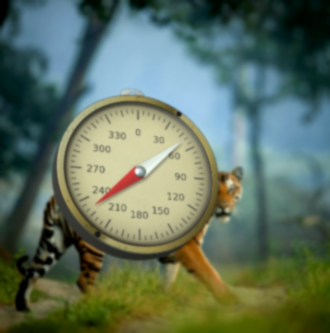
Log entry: 230 °
